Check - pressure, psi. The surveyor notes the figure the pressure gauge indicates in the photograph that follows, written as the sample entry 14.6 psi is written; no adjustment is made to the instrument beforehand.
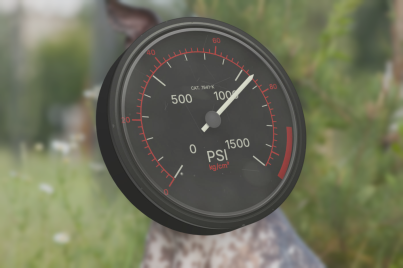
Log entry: 1050 psi
